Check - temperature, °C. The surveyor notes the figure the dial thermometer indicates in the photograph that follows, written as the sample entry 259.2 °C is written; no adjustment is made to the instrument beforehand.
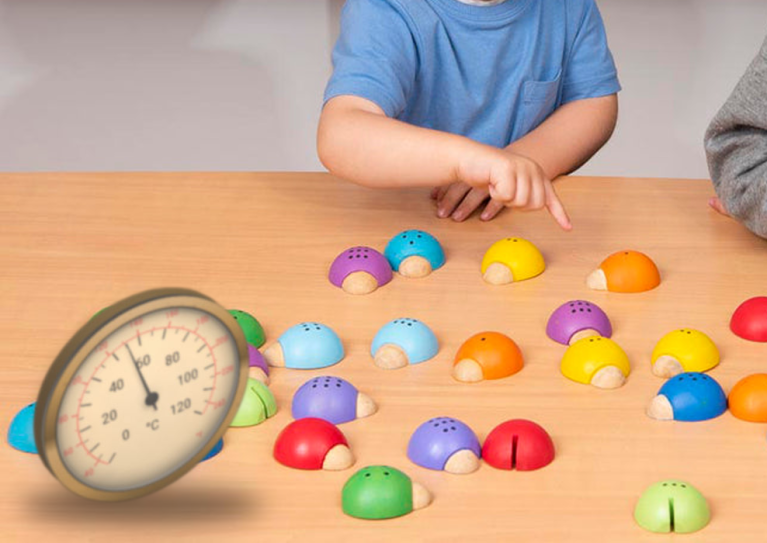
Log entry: 55 °C
